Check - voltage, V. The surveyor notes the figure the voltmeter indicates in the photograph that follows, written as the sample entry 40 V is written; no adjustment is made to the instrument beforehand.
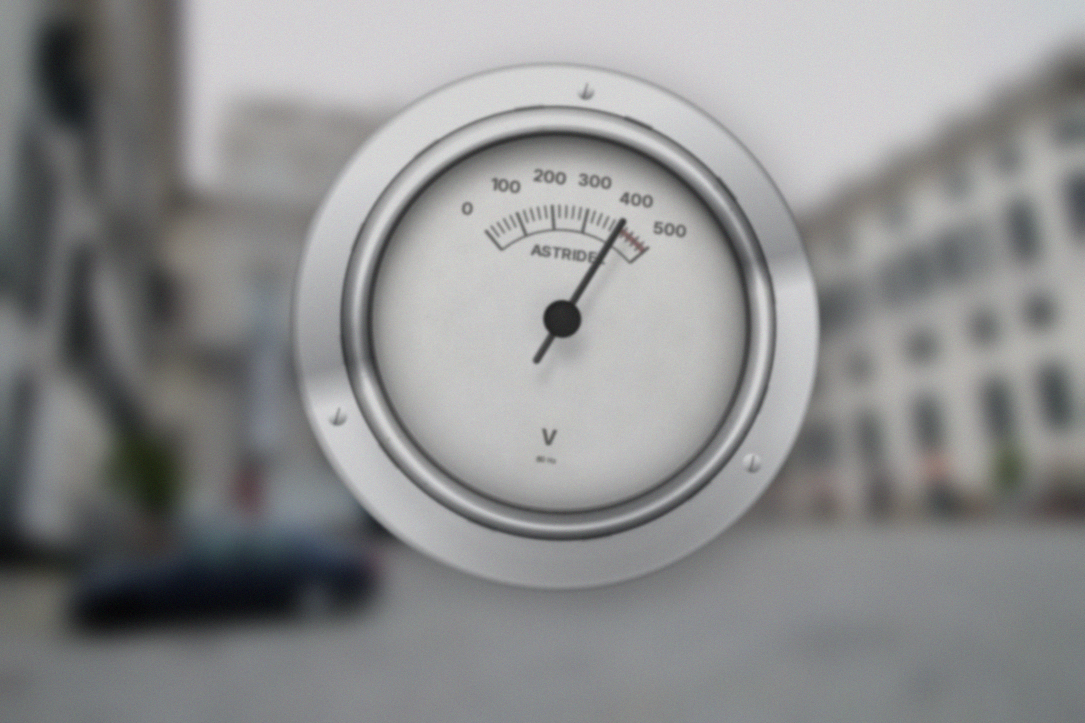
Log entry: 400 V
